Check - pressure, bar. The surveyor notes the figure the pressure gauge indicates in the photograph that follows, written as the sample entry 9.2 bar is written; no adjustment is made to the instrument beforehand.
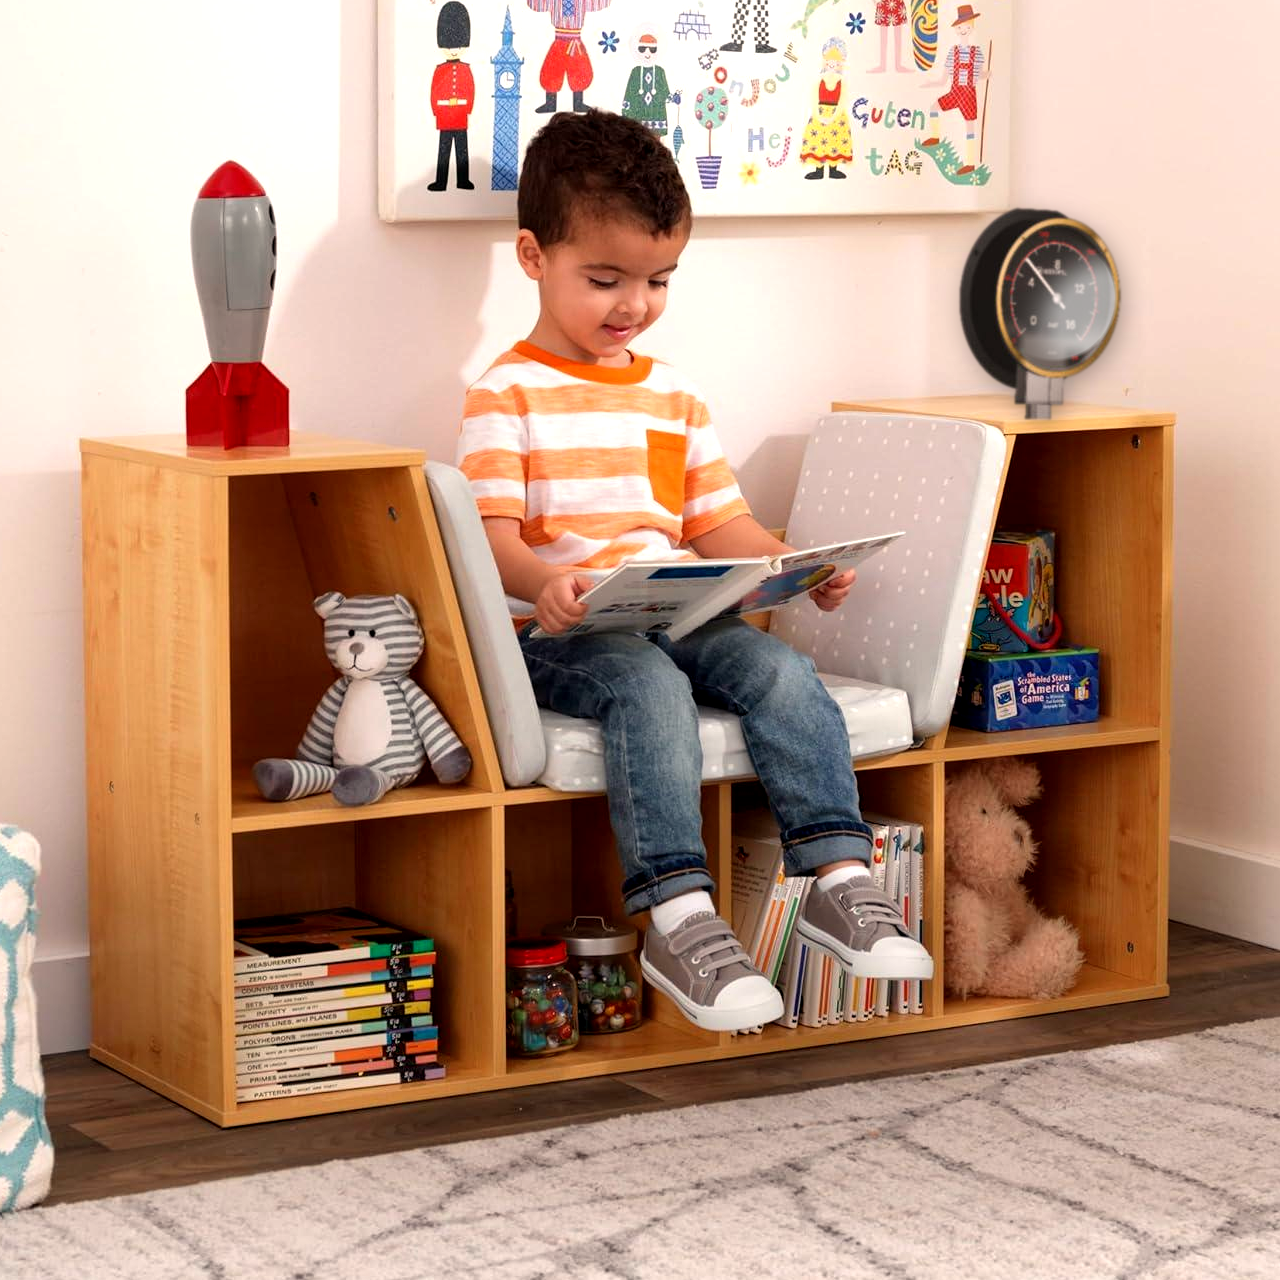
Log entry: 5 bar
